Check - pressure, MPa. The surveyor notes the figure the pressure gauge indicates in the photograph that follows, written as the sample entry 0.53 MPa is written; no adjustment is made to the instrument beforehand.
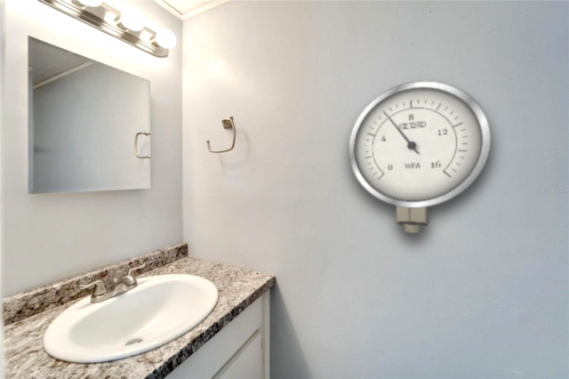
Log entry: 6 MPa
